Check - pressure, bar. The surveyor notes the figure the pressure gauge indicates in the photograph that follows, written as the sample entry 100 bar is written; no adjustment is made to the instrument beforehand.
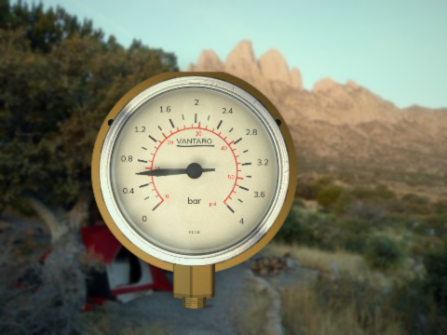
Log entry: 0.6 bar
